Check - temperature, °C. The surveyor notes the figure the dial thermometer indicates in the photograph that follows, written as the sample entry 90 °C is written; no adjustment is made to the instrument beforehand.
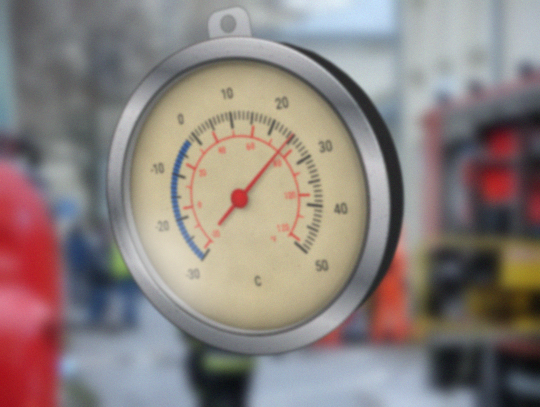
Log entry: 25 °C
